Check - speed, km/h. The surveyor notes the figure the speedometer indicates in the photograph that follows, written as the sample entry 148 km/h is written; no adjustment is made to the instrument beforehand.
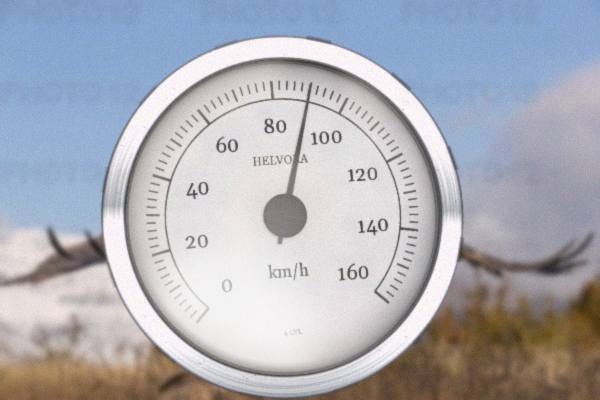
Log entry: 90 km/h
